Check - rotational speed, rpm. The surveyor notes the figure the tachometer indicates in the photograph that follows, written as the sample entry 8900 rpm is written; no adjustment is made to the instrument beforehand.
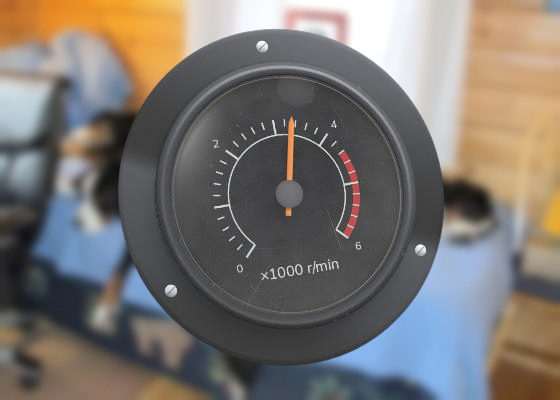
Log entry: 3300 rpm
